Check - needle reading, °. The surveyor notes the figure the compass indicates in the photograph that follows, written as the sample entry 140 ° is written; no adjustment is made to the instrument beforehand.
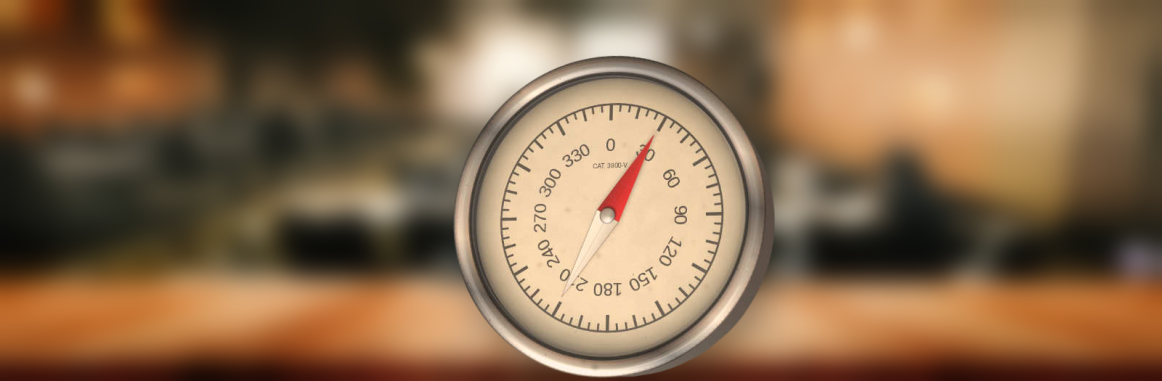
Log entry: 30 °
